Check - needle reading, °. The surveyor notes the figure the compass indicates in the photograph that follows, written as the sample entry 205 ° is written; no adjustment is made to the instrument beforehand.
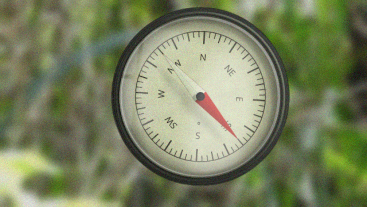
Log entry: 135 °
